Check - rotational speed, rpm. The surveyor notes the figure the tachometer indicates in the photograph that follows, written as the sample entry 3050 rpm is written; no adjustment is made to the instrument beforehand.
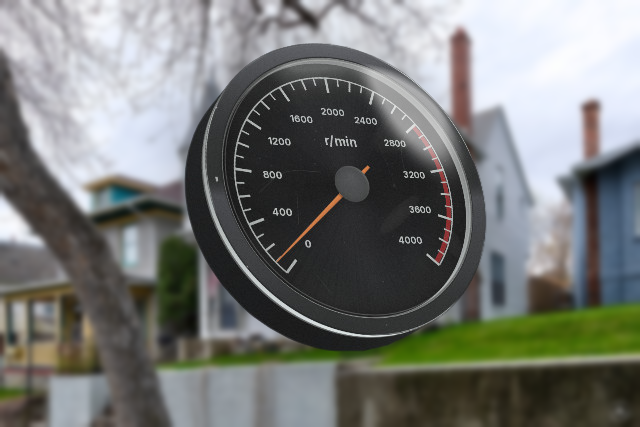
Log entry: 100 rpm
